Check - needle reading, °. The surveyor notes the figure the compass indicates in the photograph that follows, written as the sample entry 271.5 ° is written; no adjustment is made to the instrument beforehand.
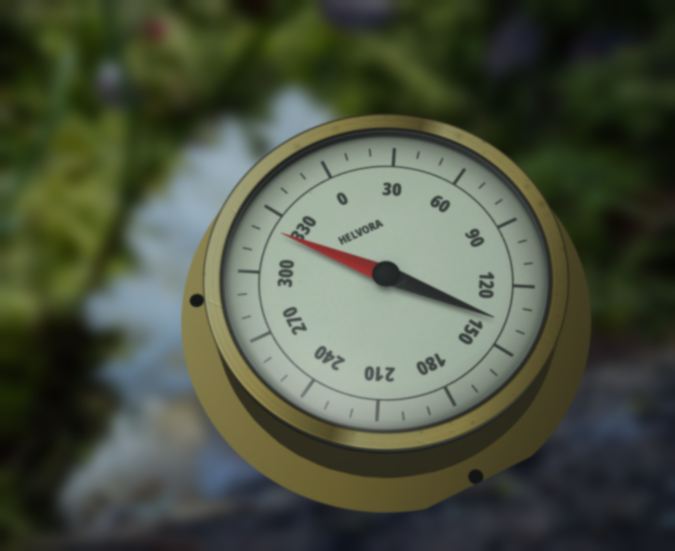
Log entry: 320 °
